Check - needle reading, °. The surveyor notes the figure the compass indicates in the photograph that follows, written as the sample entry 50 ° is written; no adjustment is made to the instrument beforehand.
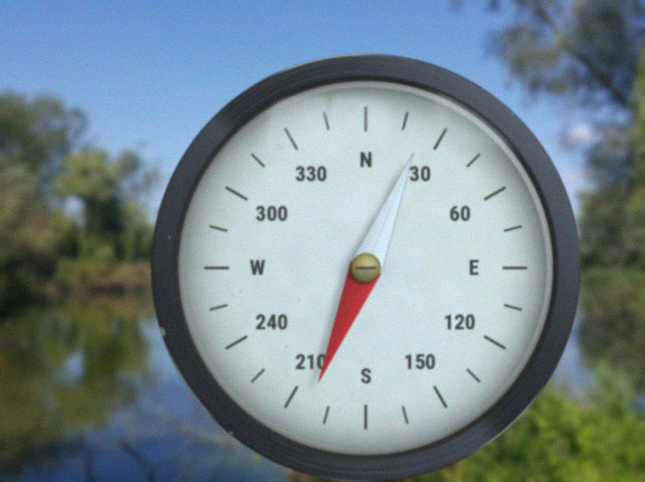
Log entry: 202.5 °
